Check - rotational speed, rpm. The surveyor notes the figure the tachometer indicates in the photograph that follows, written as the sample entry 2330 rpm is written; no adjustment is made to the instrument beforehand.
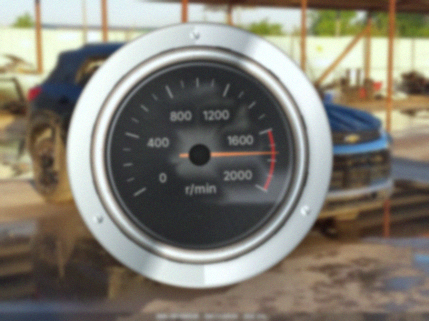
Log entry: 1750 rpm
